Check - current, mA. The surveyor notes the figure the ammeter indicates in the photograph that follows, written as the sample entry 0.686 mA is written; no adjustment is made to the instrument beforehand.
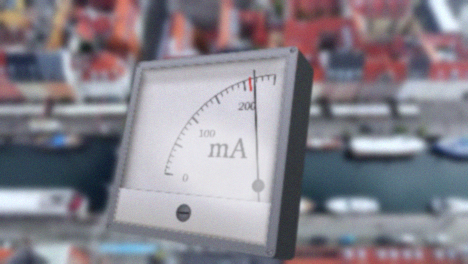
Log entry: 220 mA
